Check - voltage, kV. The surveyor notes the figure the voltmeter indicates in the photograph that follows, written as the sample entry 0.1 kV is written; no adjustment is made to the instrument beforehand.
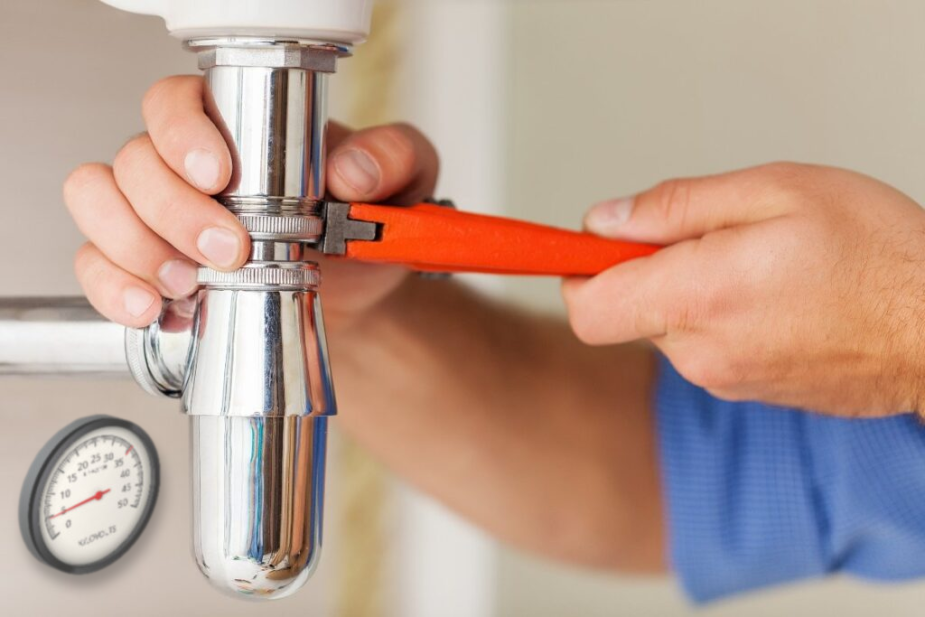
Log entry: 5 kV
